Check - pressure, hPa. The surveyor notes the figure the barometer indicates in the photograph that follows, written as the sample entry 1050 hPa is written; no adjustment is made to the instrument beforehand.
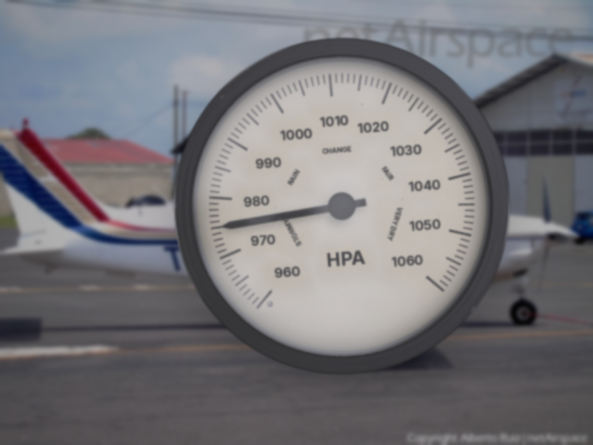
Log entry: 975 hPa
